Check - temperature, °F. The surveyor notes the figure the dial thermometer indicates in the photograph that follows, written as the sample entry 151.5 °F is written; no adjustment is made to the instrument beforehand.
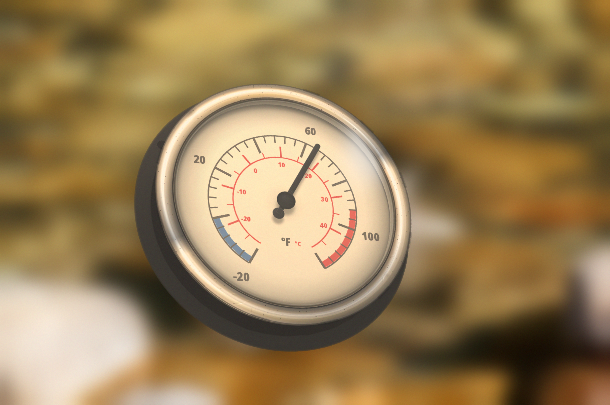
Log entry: 64 °F
